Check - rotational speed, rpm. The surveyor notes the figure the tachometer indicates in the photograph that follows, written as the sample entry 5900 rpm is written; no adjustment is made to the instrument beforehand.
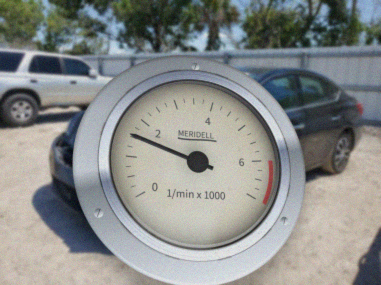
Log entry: 1500 rpm
